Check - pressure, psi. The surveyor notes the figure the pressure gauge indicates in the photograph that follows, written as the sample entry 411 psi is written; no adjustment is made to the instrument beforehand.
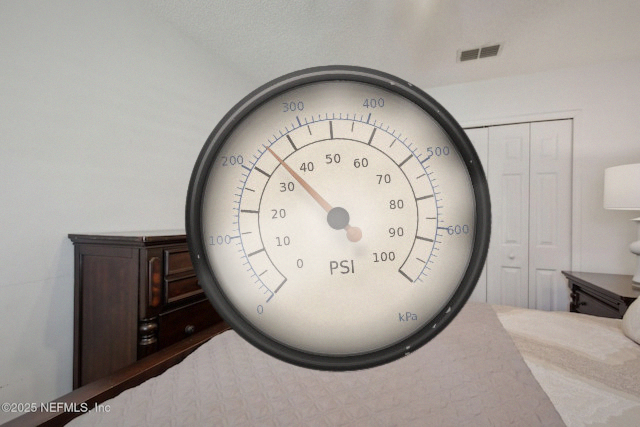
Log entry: 35 psi
